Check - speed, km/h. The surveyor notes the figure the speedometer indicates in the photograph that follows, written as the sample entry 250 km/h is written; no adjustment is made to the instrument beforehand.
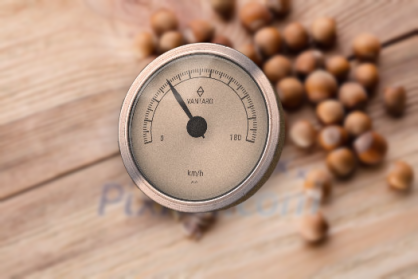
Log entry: 60 km/h
